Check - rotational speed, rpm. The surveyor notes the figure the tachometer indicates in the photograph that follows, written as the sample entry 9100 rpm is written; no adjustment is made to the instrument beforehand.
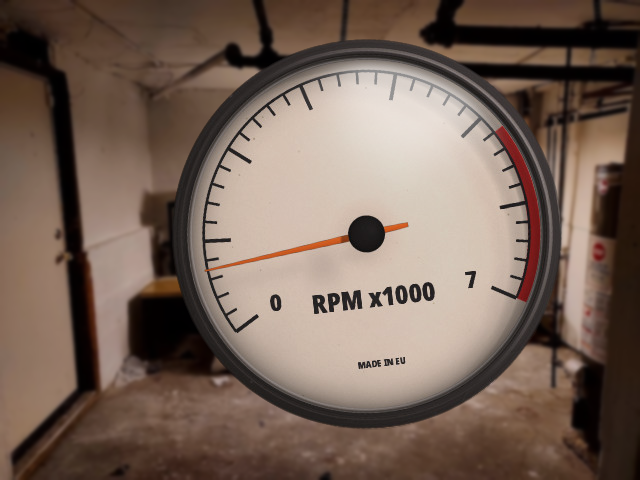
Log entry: 700 rpm
